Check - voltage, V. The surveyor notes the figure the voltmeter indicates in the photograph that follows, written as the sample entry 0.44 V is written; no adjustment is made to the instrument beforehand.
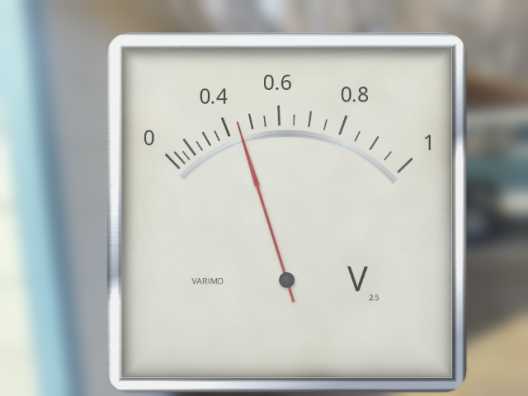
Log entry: 0.45 V
